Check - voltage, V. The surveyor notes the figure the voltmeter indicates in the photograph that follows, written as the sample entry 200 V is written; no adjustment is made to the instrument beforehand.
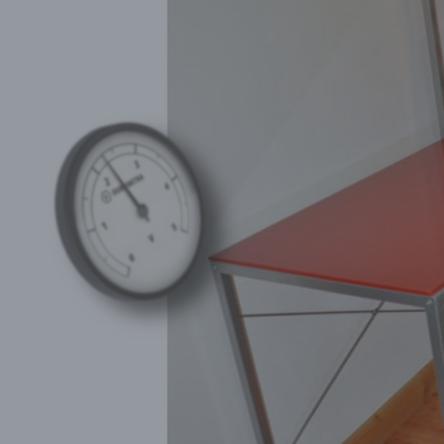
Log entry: 2.25 V
